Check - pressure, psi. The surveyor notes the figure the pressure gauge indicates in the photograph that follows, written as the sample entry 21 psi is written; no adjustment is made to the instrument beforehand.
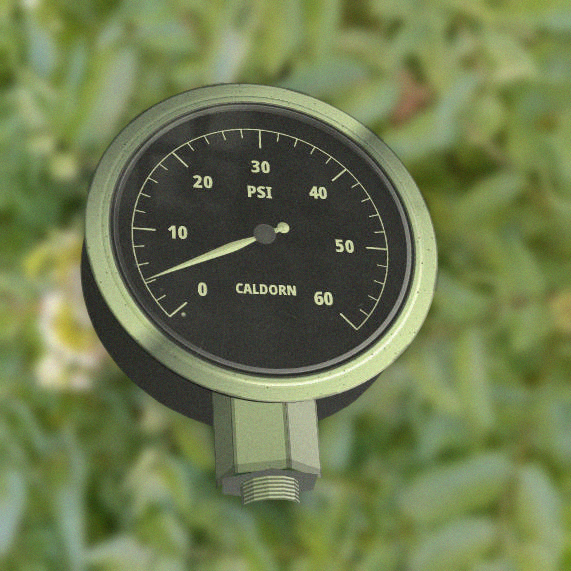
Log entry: 4 psi
